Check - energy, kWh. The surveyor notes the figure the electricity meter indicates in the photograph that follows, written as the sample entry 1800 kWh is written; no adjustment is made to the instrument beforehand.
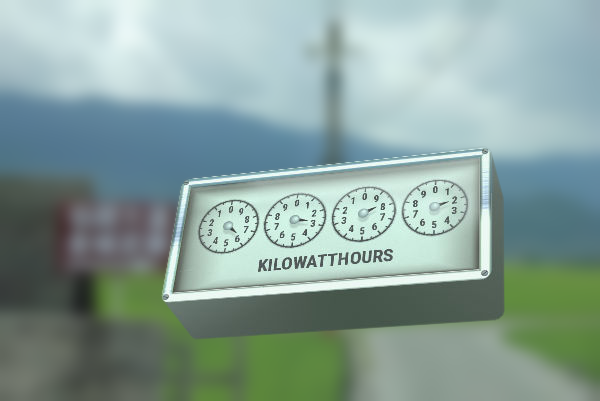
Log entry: 6282 kWh
